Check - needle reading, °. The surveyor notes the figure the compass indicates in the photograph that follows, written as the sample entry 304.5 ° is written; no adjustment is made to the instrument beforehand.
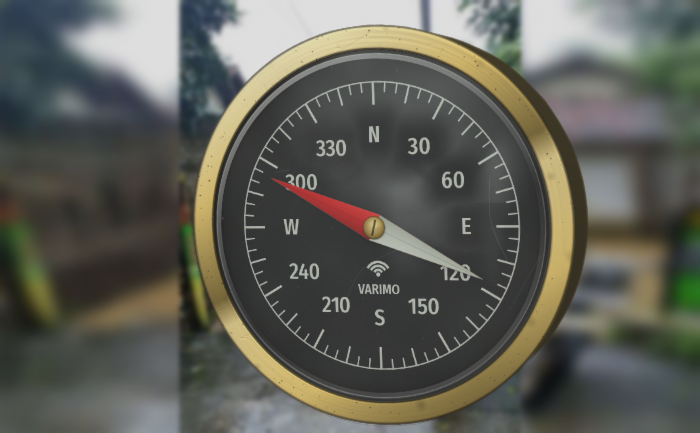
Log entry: 295 °
